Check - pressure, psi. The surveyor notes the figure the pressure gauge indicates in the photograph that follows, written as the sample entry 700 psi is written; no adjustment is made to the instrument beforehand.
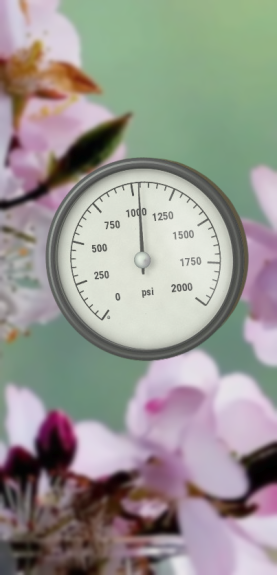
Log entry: 1050 psi
